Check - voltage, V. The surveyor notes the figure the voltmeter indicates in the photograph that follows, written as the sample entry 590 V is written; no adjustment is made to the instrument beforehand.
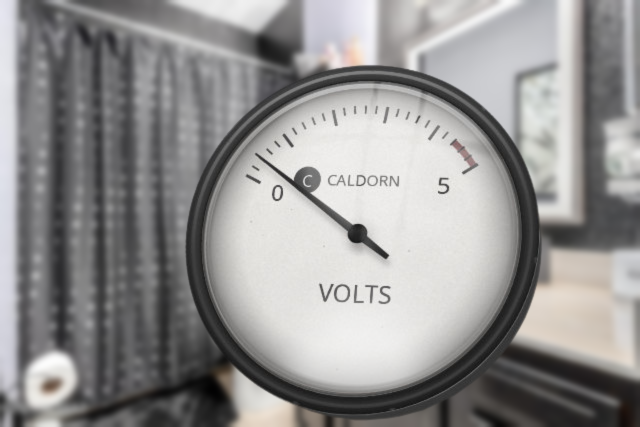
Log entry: 0.4 V
